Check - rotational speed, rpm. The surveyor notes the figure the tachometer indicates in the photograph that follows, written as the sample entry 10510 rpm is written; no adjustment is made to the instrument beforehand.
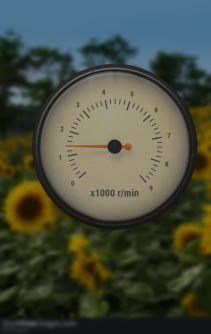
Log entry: 1400 rpm
